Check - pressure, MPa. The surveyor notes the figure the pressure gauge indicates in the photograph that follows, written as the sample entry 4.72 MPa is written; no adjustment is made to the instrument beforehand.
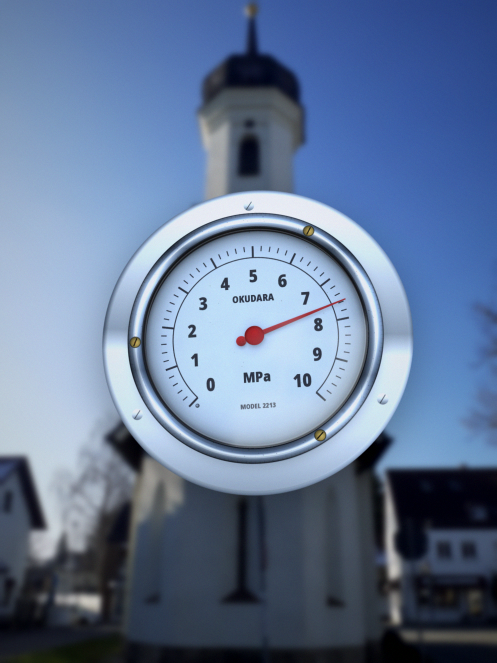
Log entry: 7.6 MPa
